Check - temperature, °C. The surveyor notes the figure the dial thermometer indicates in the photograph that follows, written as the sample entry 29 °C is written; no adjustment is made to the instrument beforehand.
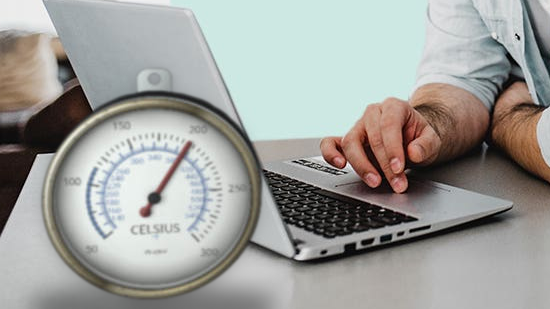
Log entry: 200 °C
